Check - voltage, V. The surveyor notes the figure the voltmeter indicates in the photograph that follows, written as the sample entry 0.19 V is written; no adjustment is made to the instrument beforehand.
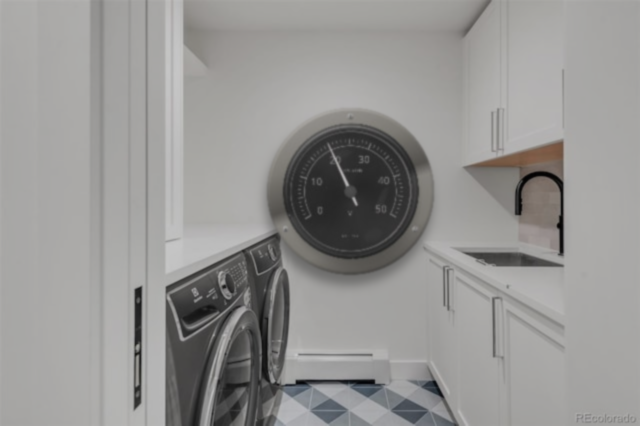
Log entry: 20 V
